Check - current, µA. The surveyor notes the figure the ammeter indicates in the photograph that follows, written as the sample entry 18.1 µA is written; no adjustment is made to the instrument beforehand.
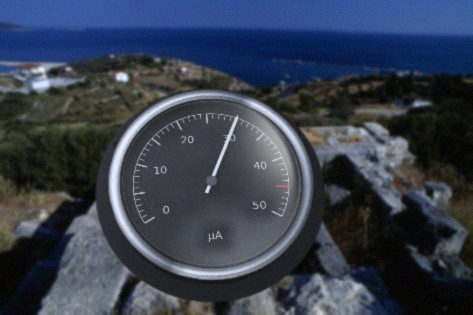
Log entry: 30 µA
